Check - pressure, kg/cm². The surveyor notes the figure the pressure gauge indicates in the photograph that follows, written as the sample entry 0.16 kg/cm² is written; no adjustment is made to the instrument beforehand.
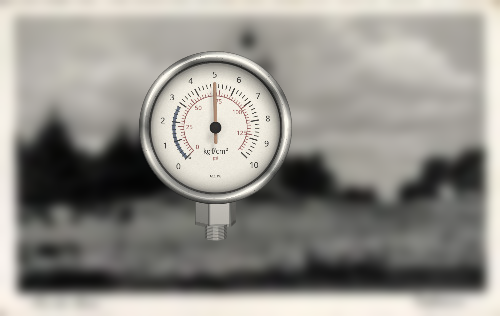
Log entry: 5 kg/cm²
